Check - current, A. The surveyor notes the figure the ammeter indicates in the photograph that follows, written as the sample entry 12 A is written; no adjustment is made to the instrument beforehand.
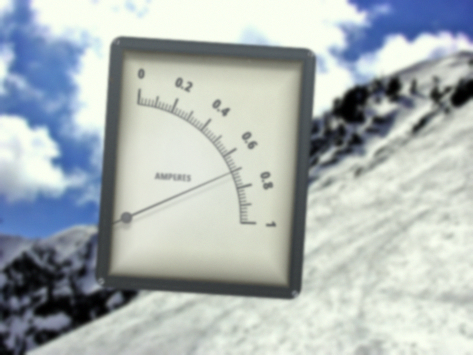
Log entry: 0.7 A
